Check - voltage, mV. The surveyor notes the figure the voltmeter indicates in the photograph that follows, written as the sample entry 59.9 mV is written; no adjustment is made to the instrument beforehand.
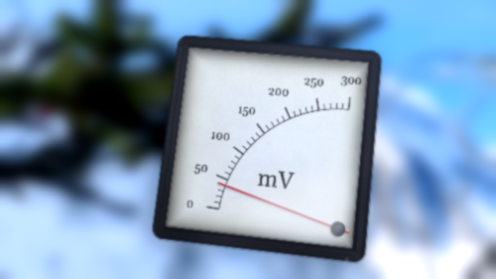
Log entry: 40 mV
